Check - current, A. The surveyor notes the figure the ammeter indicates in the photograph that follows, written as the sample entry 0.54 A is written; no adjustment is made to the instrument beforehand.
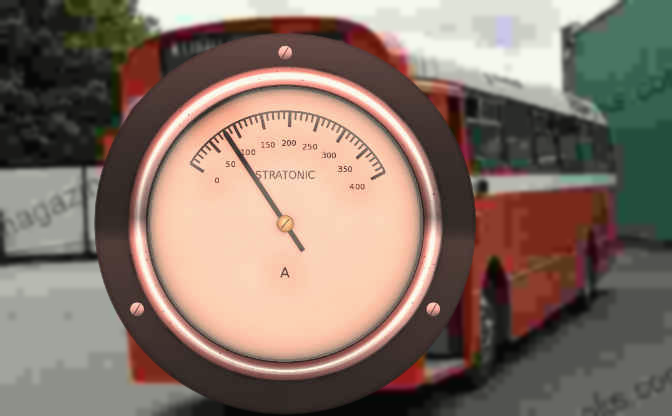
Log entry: 80 A
